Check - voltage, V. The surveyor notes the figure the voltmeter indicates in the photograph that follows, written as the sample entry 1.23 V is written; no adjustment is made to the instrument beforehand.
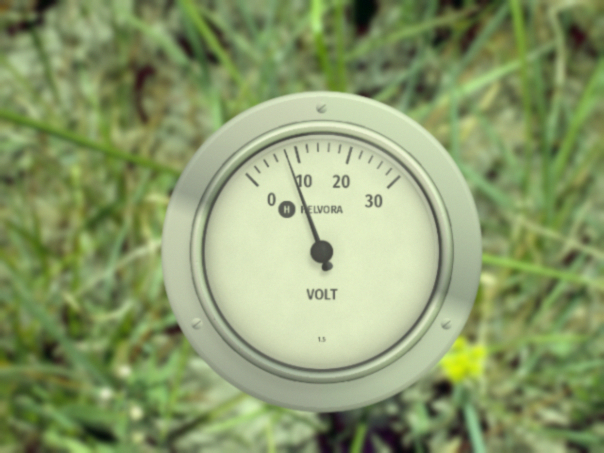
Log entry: 8 V
